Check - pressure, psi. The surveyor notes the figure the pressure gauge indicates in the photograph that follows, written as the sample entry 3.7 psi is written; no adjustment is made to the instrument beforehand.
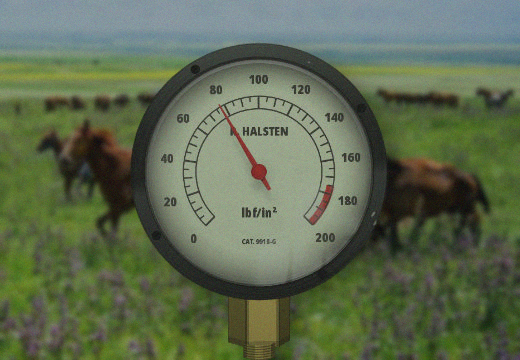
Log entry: 77.5 psi
